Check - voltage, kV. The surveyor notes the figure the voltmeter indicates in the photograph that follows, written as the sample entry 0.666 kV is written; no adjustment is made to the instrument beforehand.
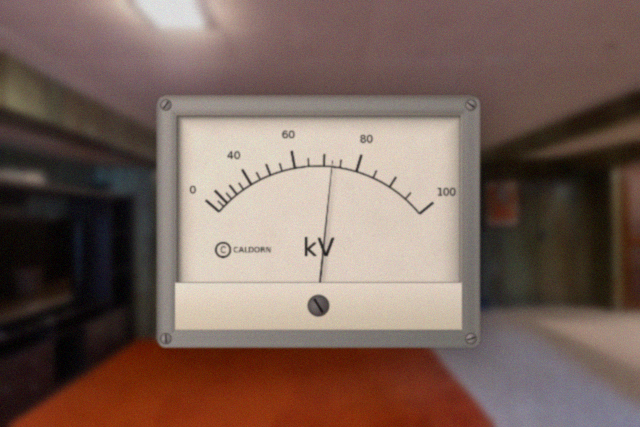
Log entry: 72.5 kV
